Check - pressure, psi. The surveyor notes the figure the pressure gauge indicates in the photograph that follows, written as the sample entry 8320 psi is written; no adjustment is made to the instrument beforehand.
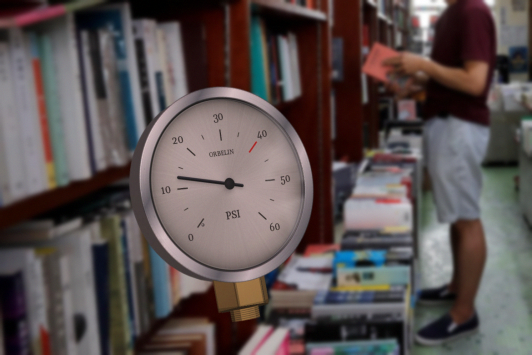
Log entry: 12.5 psi
